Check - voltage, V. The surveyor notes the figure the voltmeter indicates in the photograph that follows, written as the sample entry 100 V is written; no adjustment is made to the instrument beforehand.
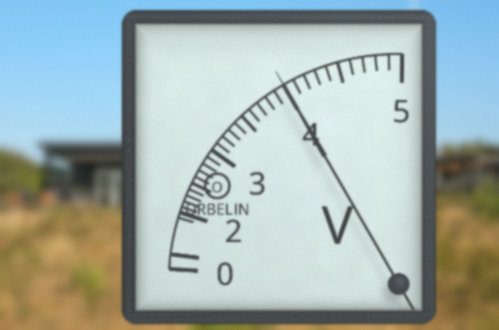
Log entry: 4 V
